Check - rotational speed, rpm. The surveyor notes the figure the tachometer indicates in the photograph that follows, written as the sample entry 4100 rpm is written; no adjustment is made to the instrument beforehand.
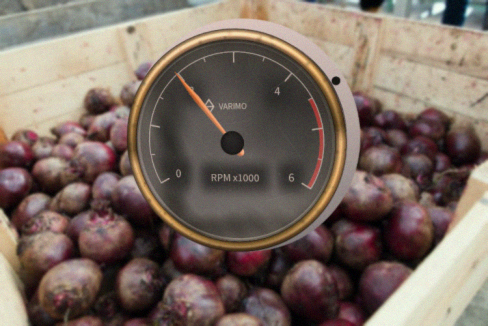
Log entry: 2000 rpm
